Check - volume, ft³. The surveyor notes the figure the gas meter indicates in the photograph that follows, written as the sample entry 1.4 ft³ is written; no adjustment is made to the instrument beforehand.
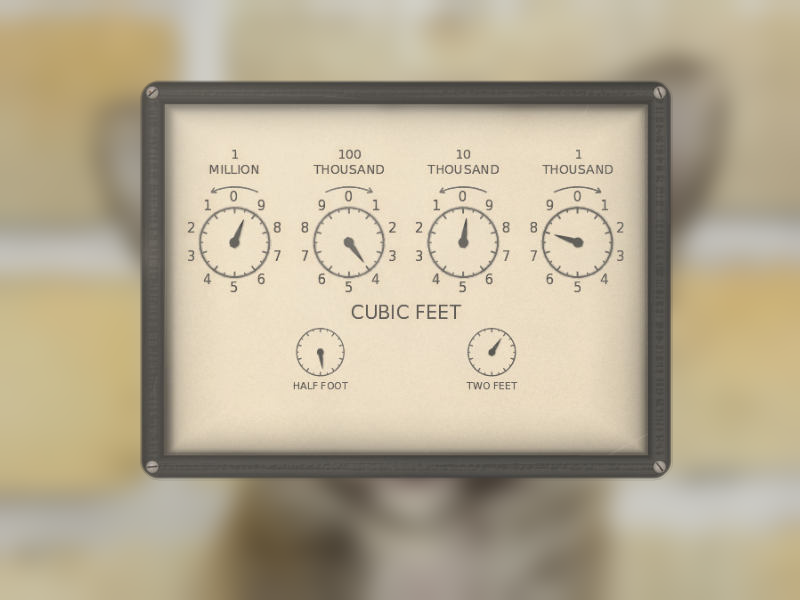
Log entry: 939800 ft³
